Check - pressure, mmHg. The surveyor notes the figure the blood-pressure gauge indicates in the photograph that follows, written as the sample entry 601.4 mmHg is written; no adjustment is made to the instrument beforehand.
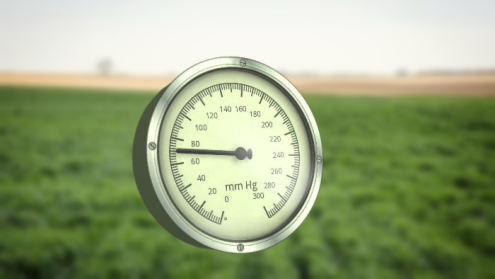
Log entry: 70 mmHg
